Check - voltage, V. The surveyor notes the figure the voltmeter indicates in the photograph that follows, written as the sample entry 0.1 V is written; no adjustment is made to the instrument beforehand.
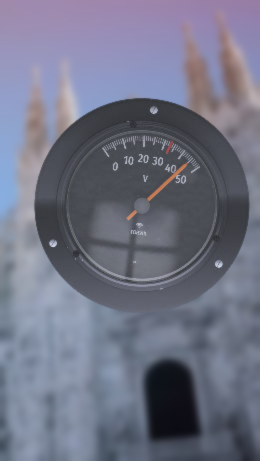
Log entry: 45 V
